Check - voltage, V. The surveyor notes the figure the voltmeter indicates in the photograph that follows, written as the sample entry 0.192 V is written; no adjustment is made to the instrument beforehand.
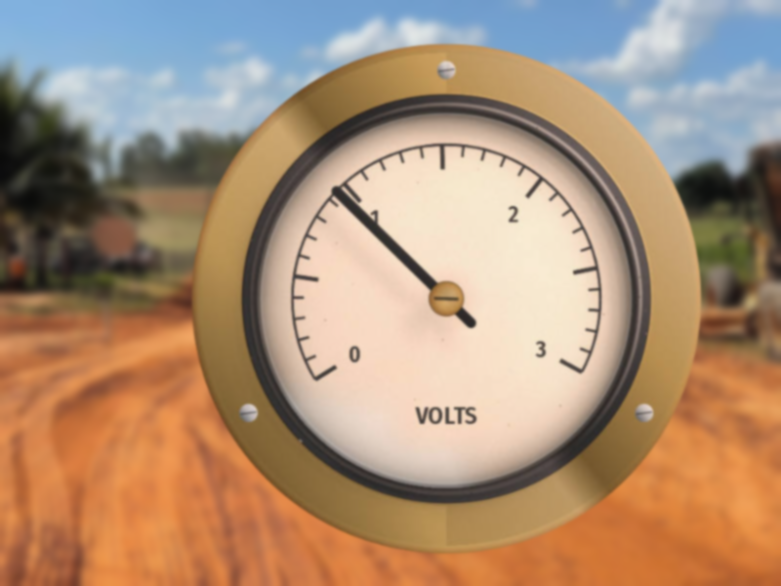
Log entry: 0.95 V
